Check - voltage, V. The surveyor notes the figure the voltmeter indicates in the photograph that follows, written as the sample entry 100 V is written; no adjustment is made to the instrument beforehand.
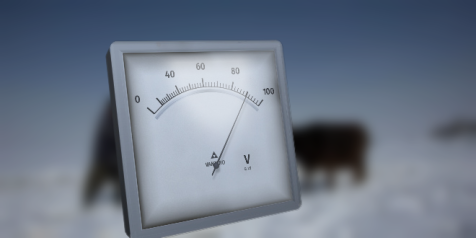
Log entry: 90 V
